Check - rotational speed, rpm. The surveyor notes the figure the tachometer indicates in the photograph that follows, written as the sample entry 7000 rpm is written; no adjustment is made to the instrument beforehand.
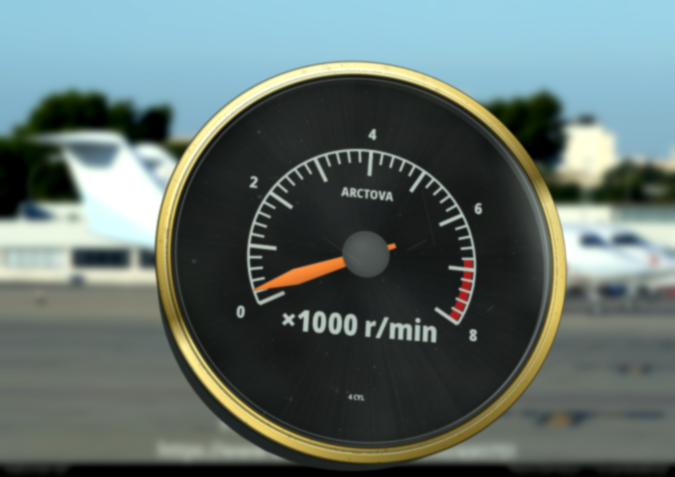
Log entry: 200 rpm
